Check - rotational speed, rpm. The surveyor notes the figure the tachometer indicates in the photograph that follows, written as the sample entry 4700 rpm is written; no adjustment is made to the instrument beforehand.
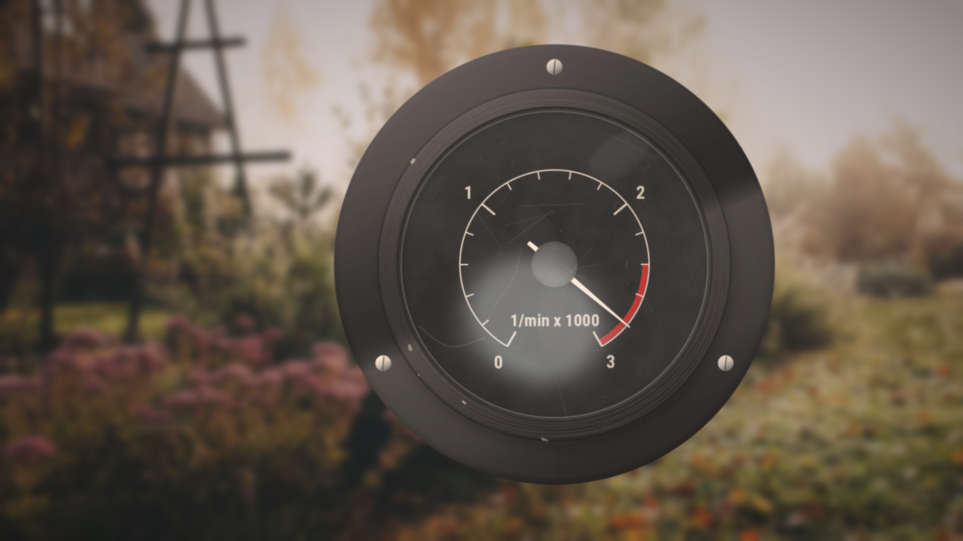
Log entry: 2800 rpm
